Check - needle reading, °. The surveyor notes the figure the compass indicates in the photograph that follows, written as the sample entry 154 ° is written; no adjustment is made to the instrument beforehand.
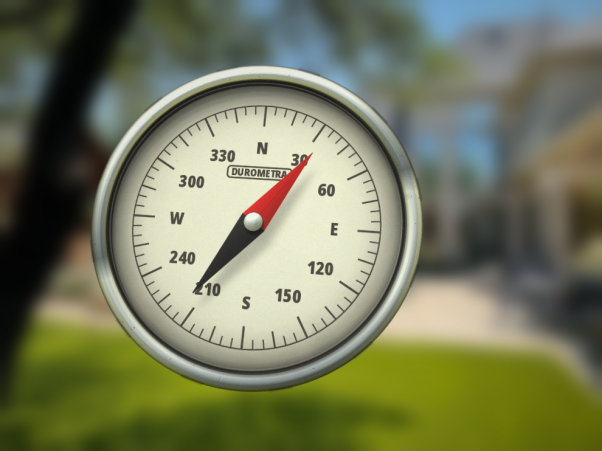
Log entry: 35 °
